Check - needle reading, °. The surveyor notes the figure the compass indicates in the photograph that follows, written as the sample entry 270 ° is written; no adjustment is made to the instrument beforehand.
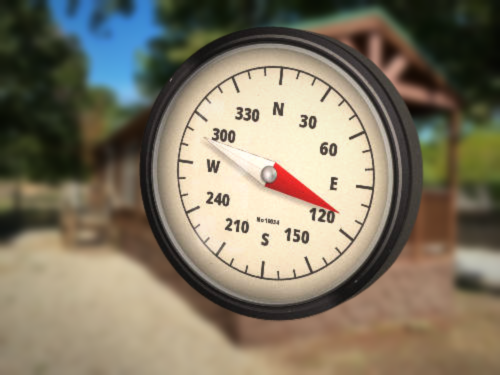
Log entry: 110 °
